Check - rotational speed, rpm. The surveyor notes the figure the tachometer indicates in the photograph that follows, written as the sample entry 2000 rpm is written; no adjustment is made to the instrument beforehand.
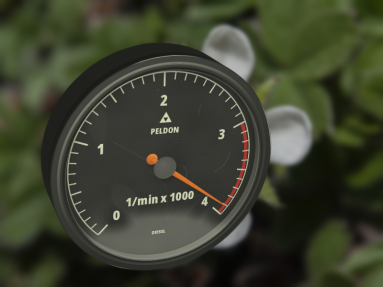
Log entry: 3900 rpm
